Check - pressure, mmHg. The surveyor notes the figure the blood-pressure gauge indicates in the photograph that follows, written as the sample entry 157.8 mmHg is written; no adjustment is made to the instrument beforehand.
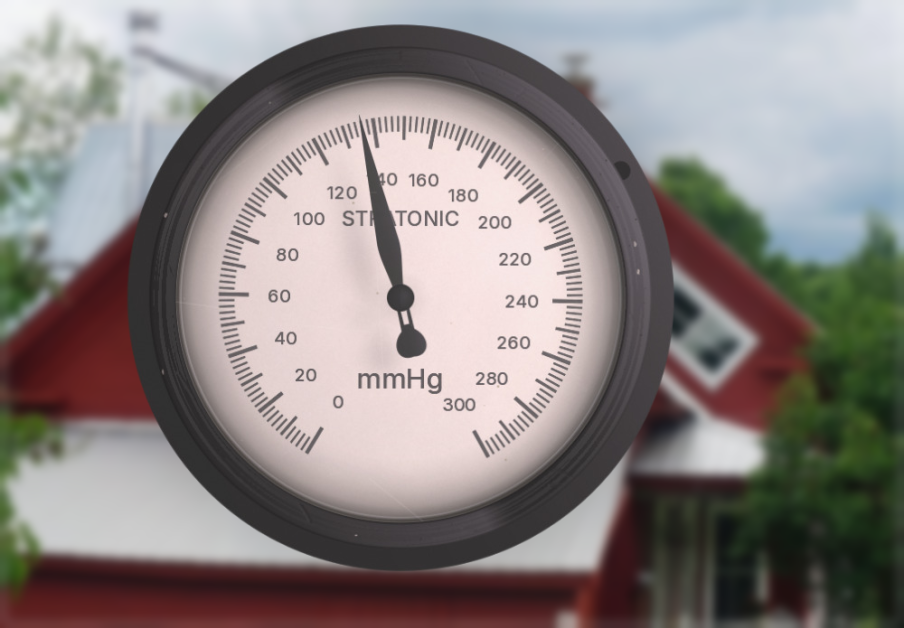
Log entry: 136 mmHg
